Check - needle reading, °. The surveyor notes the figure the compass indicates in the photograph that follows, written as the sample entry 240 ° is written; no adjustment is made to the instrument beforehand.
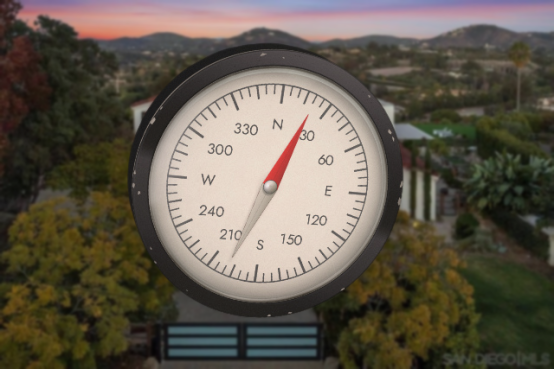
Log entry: 20 °
